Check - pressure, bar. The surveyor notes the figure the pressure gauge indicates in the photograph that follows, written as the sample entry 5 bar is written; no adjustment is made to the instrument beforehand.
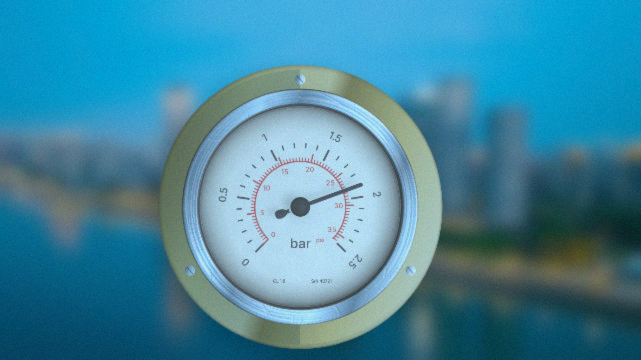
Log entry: 1.9 bar
